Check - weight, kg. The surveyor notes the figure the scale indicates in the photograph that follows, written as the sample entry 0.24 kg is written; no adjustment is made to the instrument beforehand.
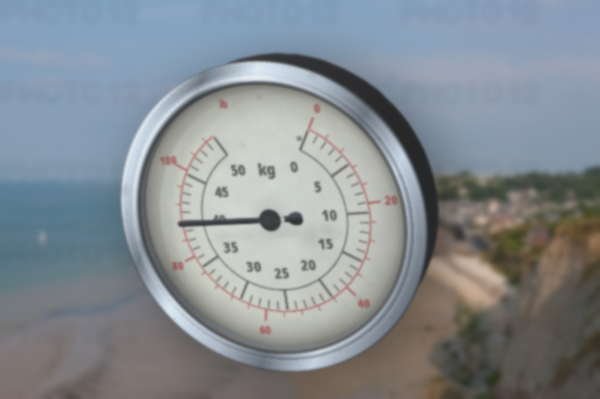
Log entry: 40 kg
